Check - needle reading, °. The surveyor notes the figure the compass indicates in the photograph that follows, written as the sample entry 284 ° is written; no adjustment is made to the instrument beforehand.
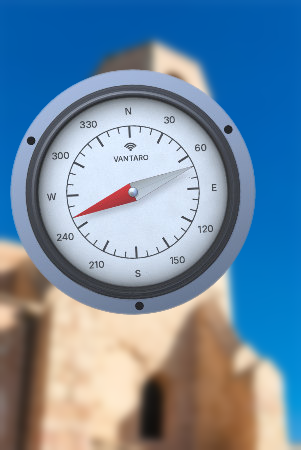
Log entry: 250 °
